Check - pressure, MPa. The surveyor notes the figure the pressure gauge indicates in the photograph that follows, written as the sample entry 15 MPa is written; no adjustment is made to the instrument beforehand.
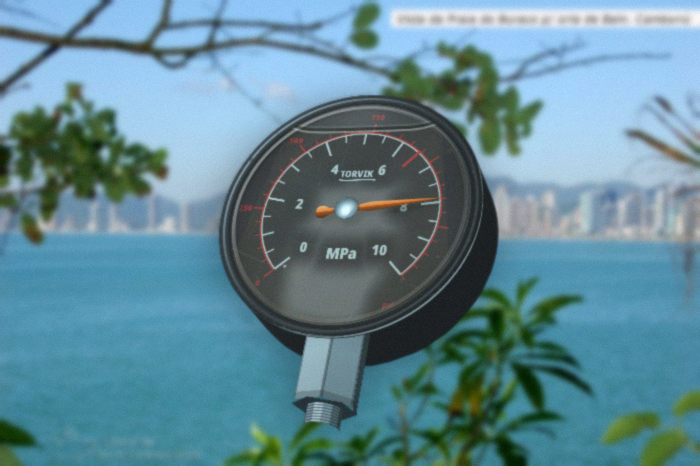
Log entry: 8 MPa
